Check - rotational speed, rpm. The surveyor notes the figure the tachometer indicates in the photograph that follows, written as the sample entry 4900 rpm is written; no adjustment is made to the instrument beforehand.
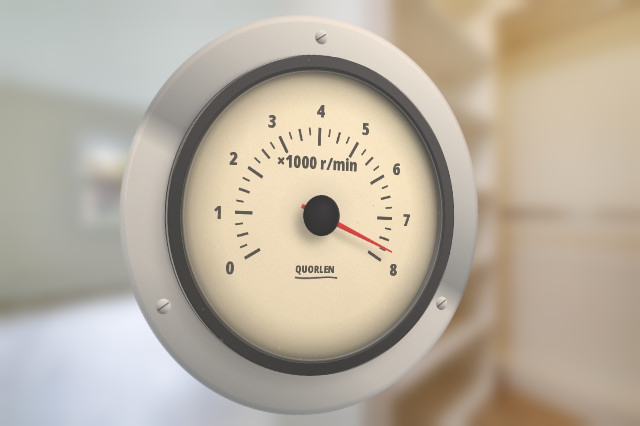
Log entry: 7750 rpm
